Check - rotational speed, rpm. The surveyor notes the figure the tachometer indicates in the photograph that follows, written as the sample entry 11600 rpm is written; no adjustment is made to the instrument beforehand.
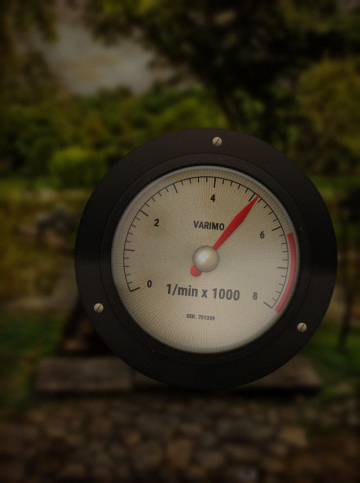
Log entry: 5100 rpm
